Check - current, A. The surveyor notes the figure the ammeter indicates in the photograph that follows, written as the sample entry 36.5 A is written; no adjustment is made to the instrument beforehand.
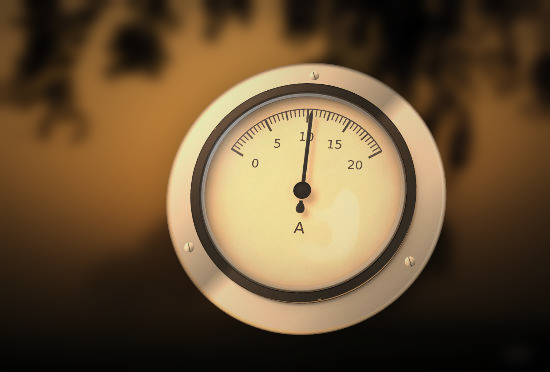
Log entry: 10.5 A
